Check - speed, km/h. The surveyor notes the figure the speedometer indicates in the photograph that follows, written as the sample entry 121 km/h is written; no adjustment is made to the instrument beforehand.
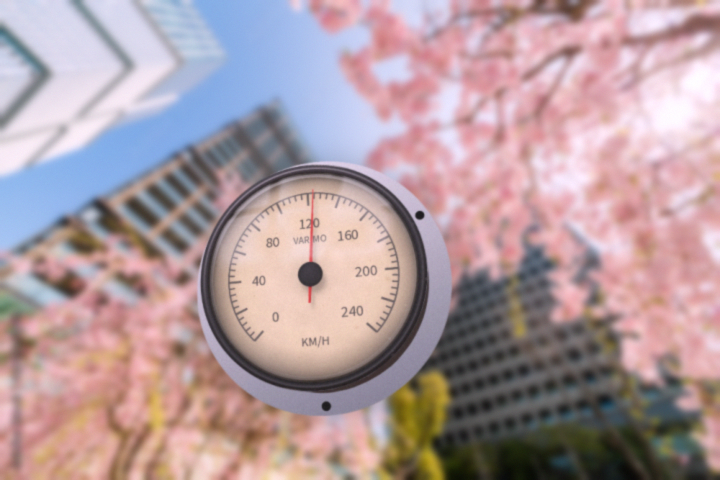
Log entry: 124 km/h
